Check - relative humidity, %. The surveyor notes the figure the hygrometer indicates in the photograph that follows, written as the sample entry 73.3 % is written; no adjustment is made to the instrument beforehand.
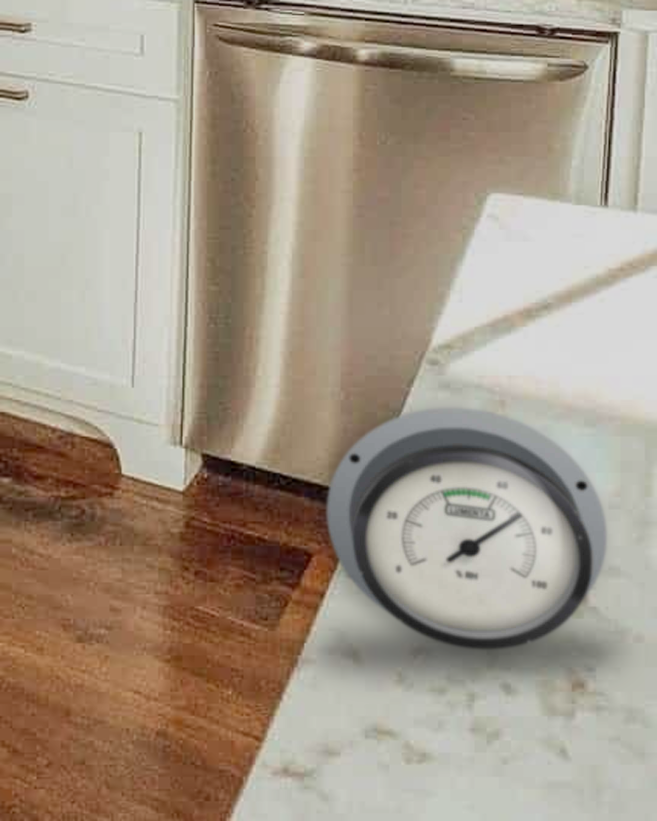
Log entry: 70 %
